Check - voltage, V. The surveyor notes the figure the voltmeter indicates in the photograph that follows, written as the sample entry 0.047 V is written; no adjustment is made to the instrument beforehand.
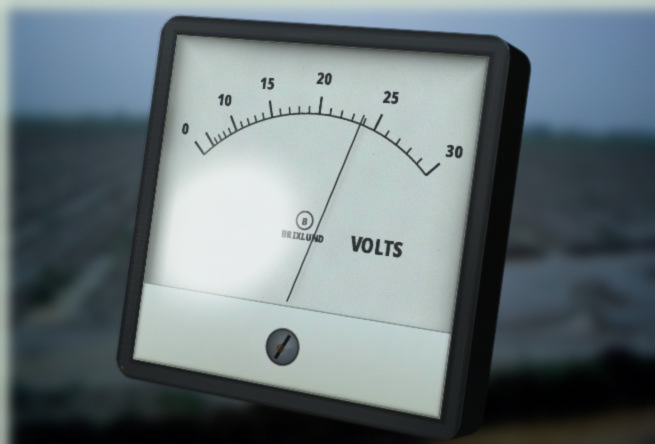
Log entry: 24 V
